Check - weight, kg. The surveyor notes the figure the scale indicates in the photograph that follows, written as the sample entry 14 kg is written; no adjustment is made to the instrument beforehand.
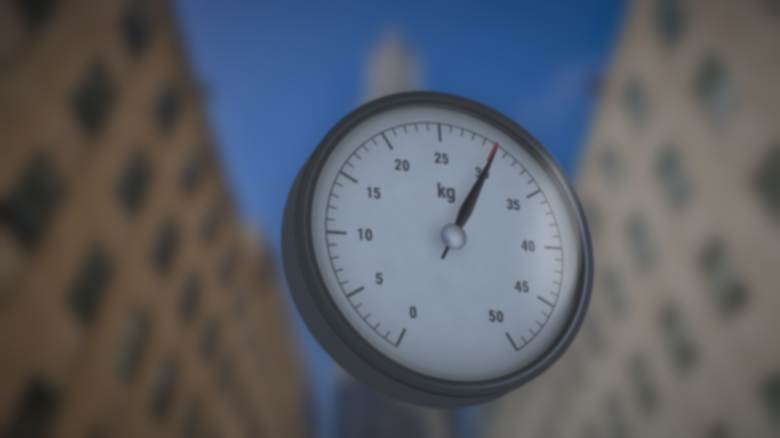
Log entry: 30 kg
